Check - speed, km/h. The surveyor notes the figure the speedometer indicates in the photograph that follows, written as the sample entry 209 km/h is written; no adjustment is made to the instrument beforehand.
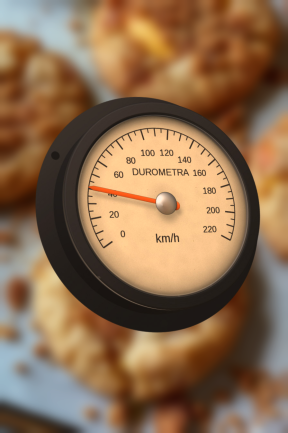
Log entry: 40 km/h
